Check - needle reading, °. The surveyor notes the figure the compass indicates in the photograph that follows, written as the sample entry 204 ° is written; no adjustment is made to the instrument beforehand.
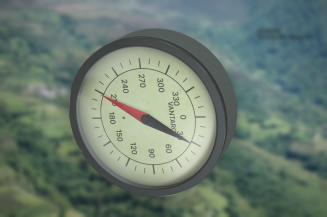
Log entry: 210 °
